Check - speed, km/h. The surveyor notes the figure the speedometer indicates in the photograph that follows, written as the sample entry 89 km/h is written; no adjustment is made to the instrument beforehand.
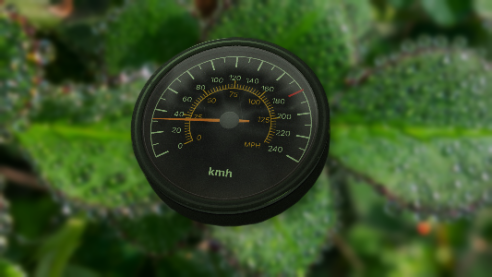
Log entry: 30 km/h
